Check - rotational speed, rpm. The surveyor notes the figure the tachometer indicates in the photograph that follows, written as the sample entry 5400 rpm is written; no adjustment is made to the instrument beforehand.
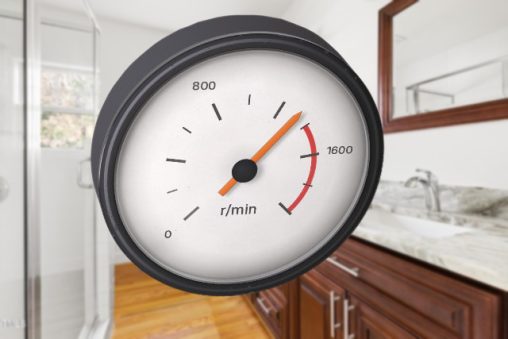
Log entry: 1300 rpm
